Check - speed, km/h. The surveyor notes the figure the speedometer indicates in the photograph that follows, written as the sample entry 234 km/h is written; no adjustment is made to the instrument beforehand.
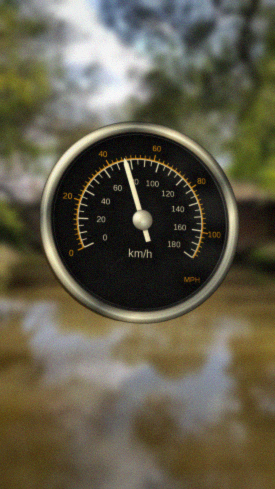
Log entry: 75 km/h
